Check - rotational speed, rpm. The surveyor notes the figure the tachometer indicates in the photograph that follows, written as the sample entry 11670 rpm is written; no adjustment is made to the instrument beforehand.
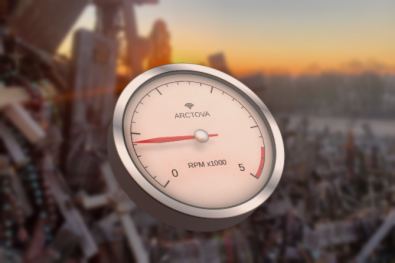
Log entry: 800 rpm
